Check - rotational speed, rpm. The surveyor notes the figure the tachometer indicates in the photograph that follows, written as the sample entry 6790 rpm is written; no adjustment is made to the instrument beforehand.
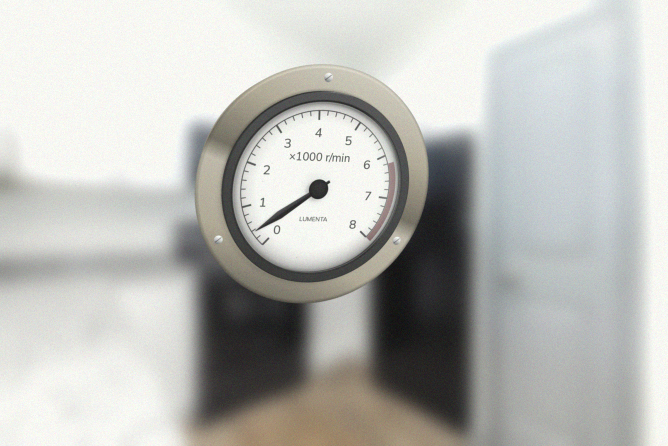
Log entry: 400 rpm
